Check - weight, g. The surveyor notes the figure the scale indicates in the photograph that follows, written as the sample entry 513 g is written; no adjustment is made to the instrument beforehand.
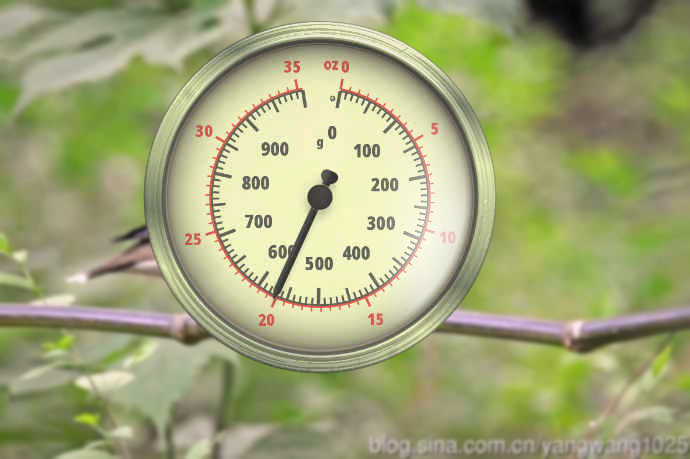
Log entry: 570 g
